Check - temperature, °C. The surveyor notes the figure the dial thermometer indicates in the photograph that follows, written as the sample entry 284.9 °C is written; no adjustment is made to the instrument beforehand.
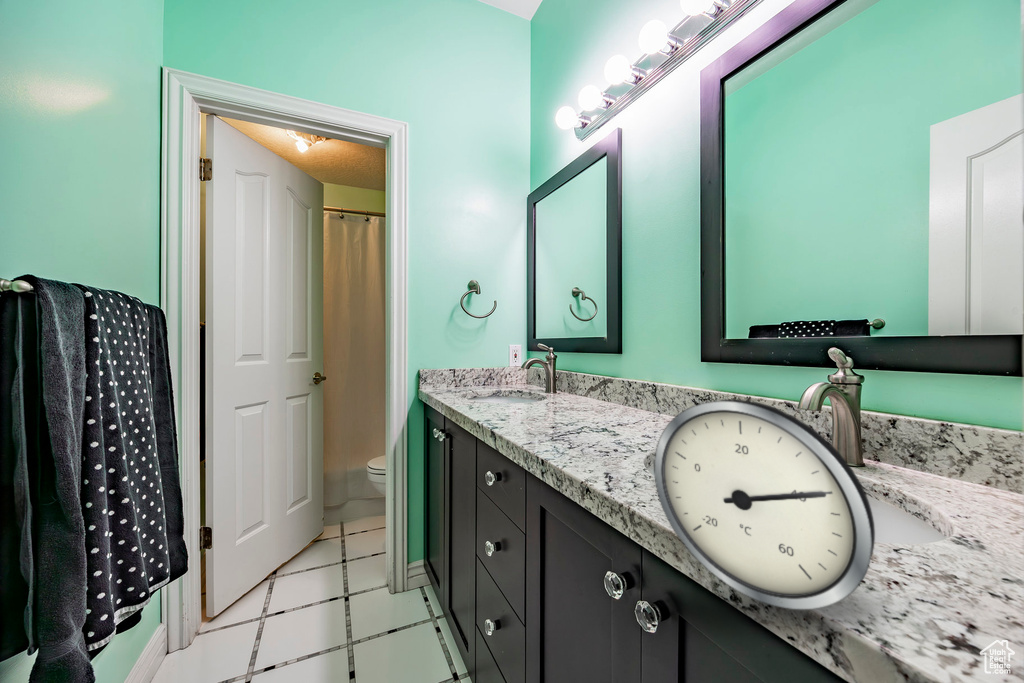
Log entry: 40 °C
